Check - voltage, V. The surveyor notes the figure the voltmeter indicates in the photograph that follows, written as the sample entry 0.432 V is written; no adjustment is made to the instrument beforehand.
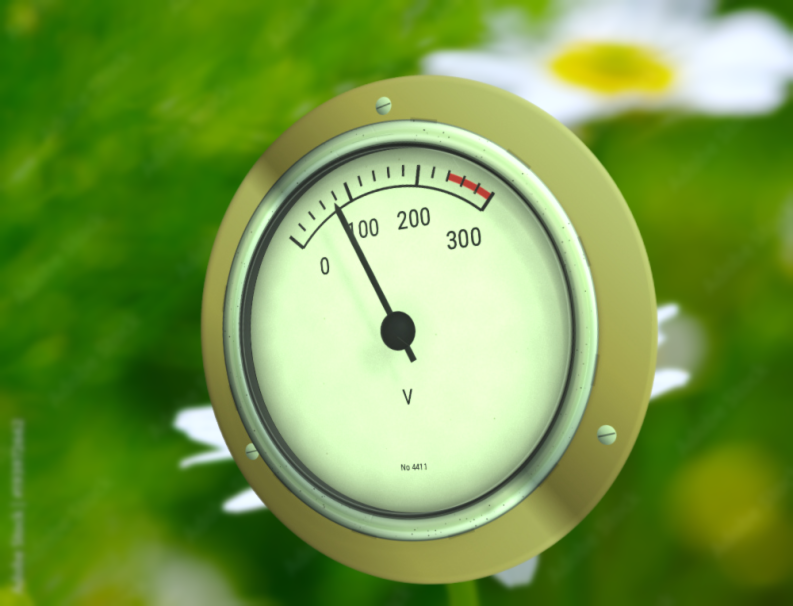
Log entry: 80 V
